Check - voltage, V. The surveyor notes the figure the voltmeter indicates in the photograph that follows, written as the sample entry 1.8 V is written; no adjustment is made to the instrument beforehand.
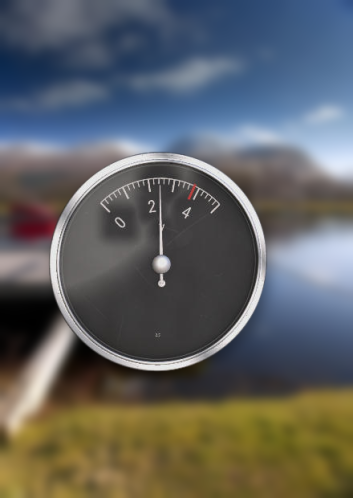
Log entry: 2.4 V
